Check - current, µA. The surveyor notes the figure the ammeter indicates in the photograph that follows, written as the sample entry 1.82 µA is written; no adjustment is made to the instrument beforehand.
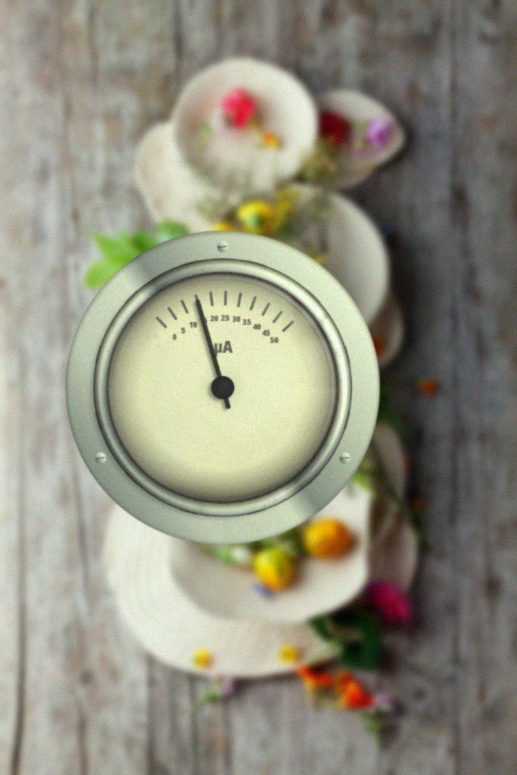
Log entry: 15 µA
